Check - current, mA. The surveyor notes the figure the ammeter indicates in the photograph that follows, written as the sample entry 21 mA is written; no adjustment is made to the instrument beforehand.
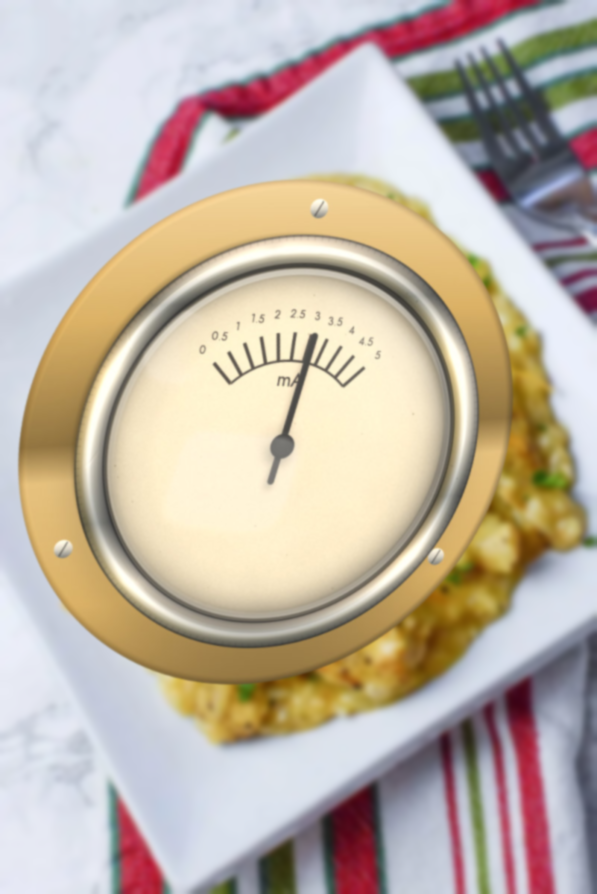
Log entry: 3 mA
